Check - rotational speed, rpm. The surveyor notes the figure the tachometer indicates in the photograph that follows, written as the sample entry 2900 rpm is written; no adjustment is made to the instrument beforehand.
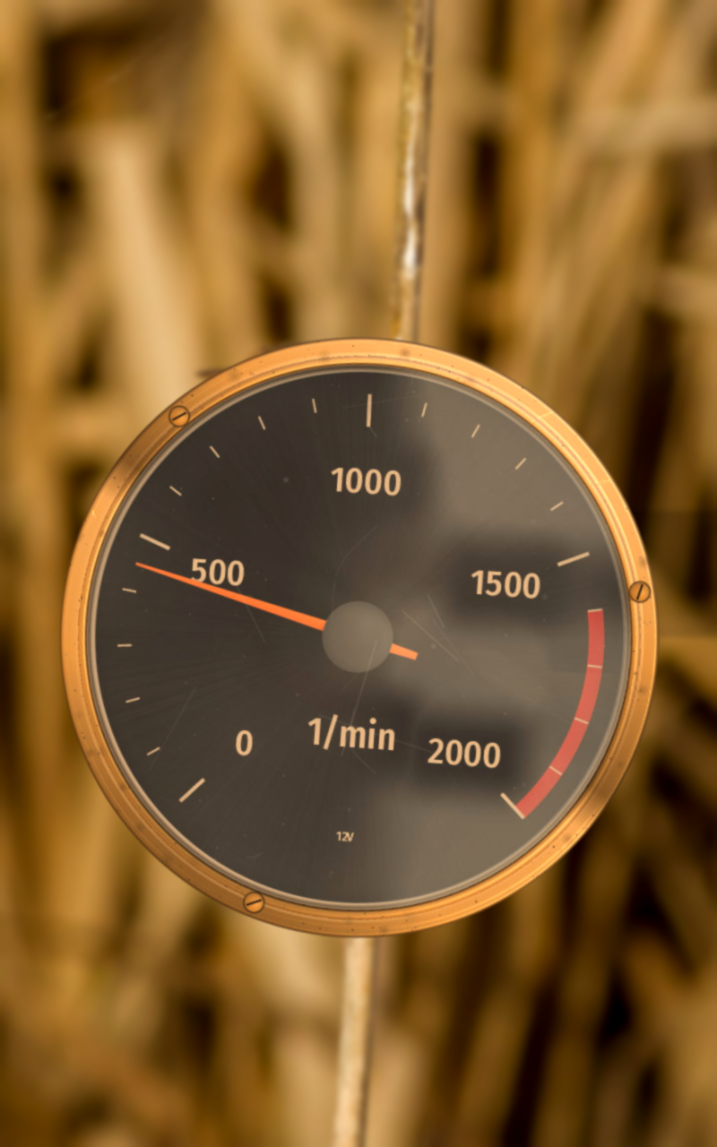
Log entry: 450 rpm
